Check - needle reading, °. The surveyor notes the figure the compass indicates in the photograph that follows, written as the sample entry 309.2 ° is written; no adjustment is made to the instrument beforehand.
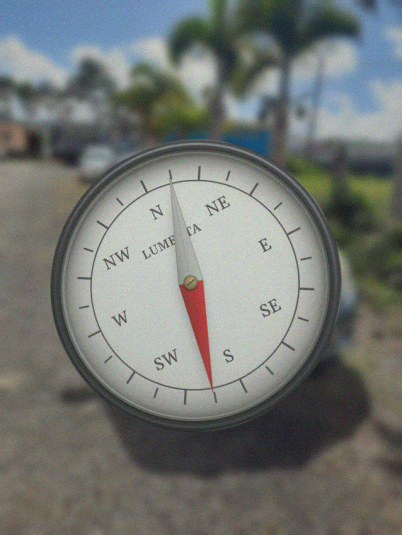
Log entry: 195 °
